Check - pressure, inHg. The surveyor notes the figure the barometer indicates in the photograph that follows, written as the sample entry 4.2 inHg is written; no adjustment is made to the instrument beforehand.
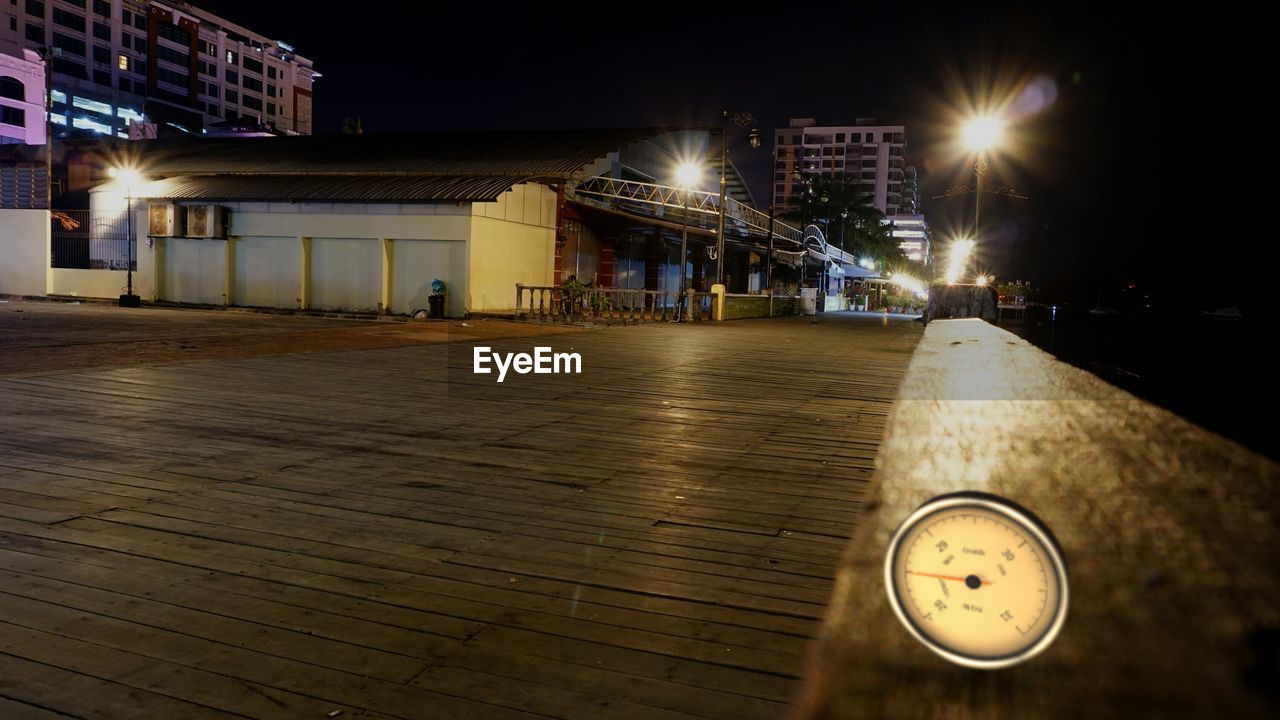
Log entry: 28.5 inHg
